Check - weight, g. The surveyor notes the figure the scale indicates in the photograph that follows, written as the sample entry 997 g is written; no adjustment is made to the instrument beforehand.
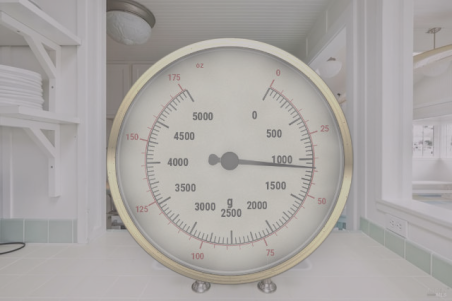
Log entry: 1100 g
